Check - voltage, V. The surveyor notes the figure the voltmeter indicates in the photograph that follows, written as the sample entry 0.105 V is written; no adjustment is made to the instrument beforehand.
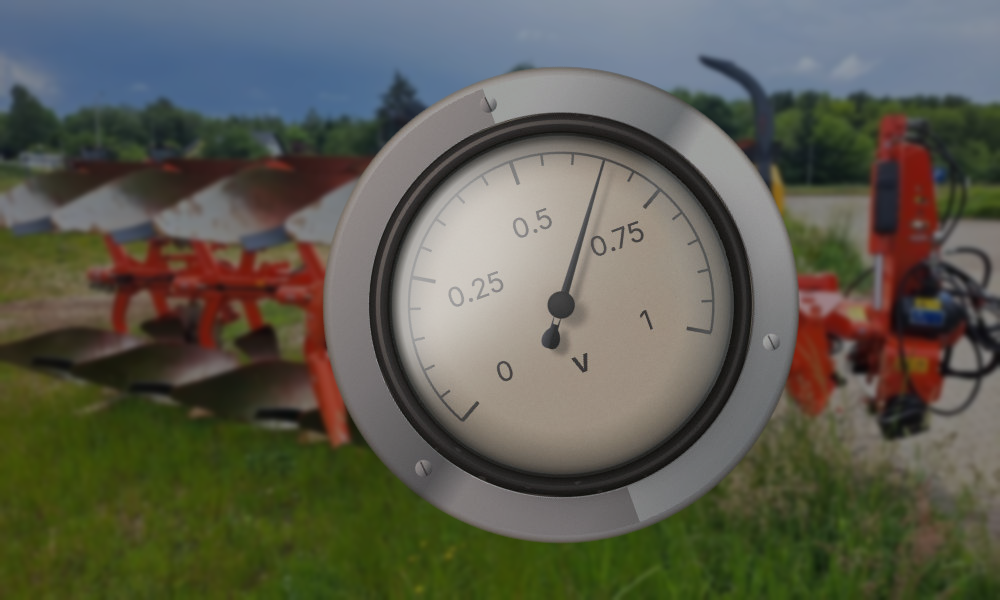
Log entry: 0.65 V
